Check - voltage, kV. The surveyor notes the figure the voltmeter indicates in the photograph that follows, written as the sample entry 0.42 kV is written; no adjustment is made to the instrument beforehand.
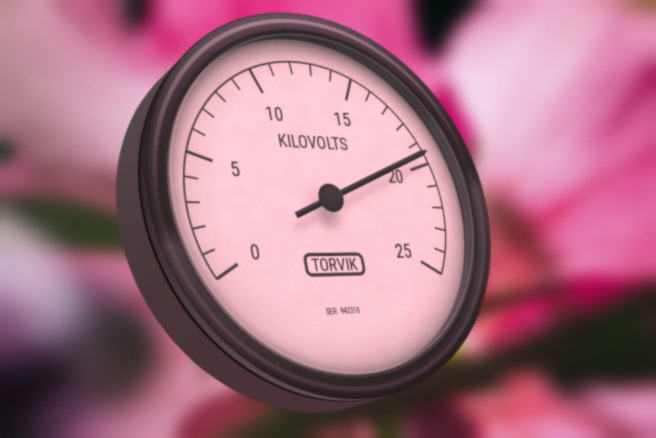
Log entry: 19.5 kV
